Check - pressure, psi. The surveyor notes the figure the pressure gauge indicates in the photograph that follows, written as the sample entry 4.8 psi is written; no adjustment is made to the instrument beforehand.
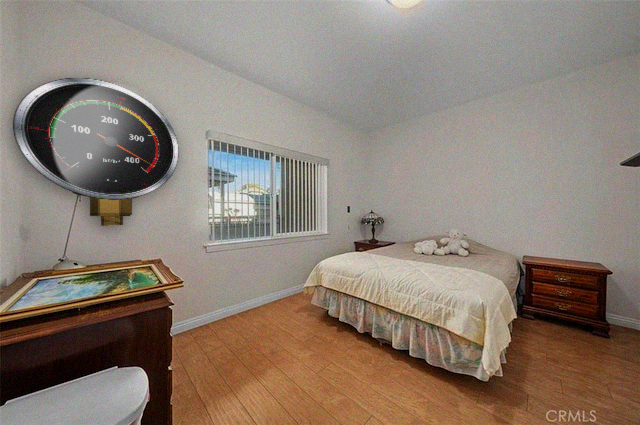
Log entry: 380 psi
